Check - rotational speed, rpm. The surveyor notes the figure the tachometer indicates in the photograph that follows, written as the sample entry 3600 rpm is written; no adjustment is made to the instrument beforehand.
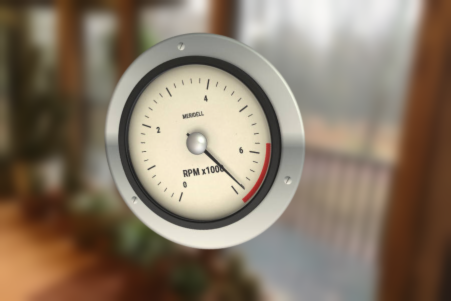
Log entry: 6800 rpm
